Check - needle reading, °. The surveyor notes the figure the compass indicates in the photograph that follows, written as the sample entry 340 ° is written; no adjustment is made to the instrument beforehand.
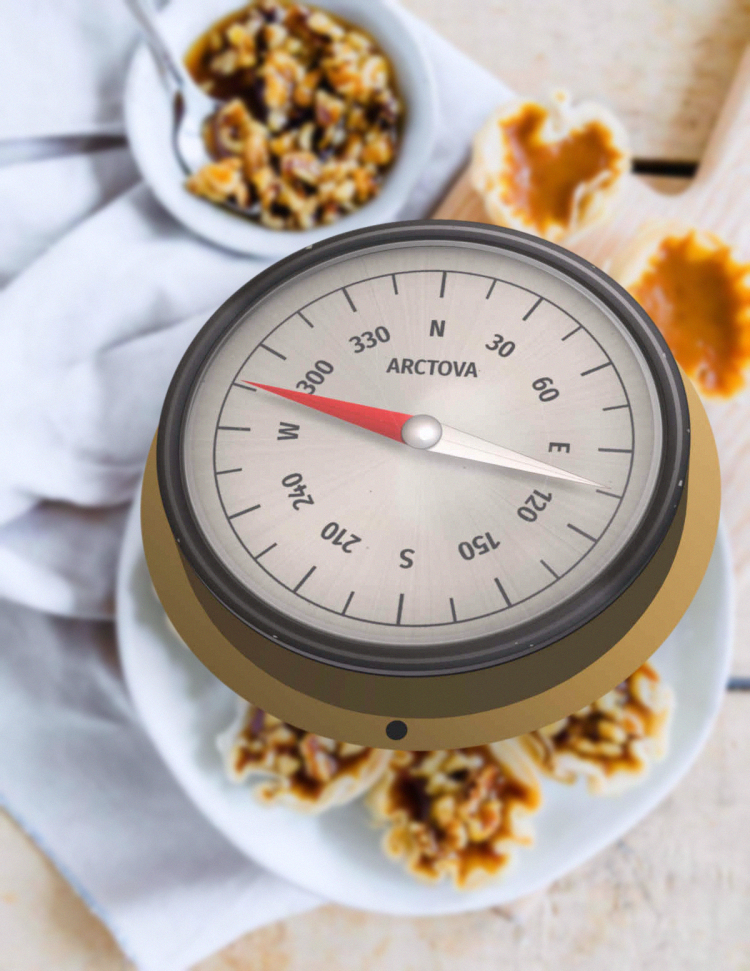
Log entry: 285 °
